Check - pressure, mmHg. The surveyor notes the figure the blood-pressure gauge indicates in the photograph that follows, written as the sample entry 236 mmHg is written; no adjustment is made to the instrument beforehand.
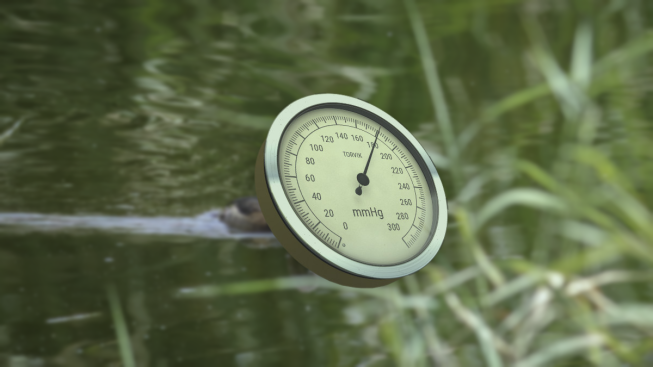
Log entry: 180 mmHg
